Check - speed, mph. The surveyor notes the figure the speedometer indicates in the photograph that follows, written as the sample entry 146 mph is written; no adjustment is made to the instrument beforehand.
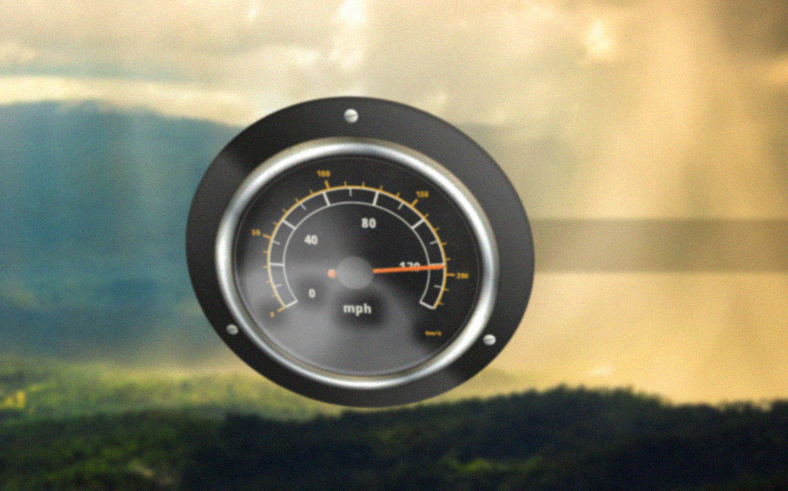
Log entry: 120 mph
